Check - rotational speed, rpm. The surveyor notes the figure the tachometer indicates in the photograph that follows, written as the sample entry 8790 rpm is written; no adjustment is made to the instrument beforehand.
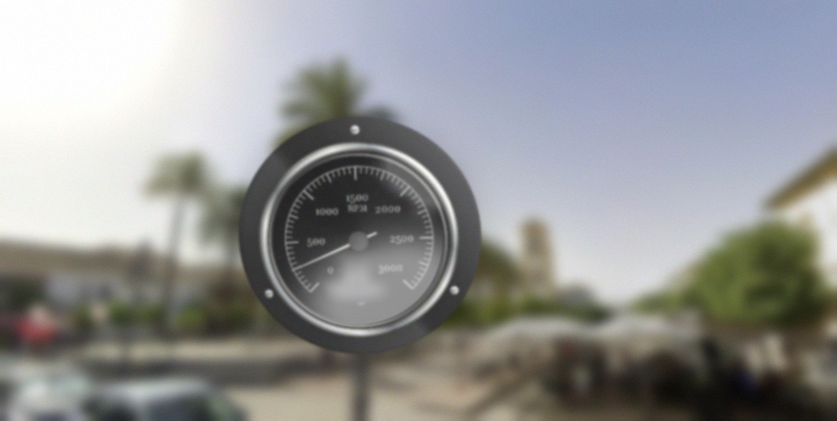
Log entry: 250 rpm
